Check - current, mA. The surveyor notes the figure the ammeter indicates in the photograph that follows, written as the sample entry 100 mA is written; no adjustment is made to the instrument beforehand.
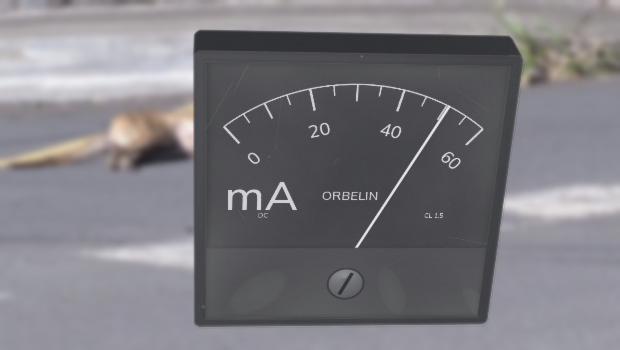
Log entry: 50 mA
